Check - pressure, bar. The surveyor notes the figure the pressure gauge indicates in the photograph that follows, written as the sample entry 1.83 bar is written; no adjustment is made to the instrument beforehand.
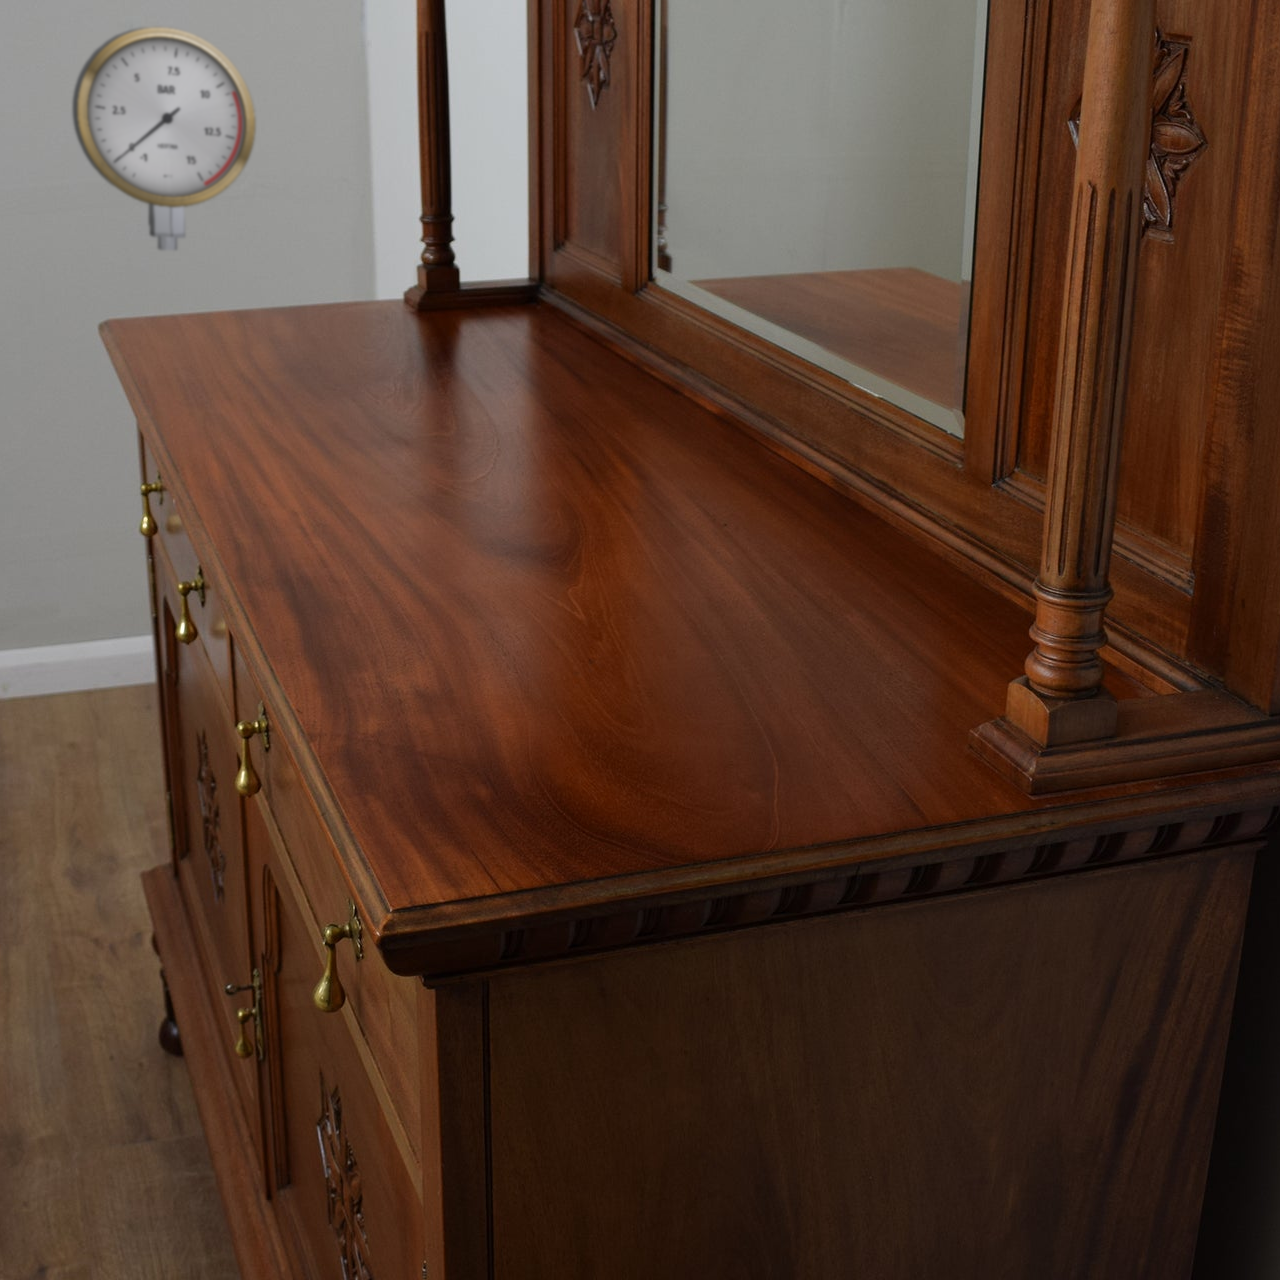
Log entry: 0 bar
